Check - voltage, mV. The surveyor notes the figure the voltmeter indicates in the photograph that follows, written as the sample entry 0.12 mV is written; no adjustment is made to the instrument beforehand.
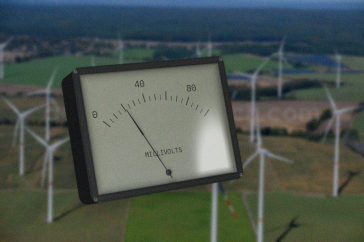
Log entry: 20 mV
